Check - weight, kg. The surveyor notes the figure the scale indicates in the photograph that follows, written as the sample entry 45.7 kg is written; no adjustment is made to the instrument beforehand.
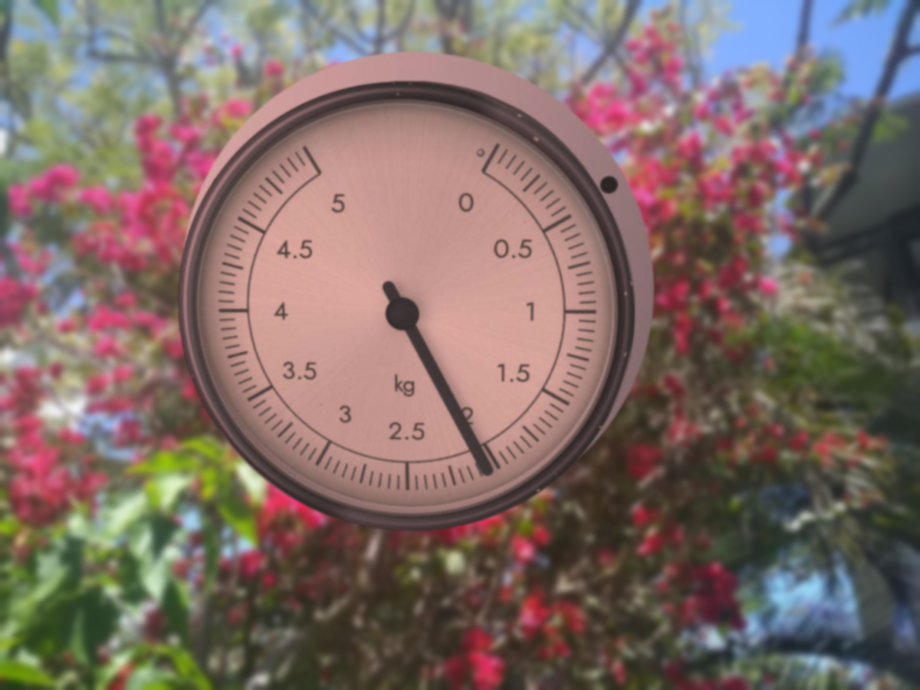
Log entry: 2.05 kg
